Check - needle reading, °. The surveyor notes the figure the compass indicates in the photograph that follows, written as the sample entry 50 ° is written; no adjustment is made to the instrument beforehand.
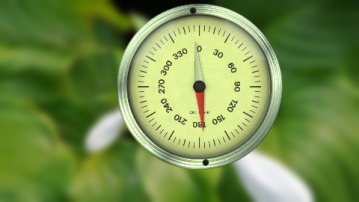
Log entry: 175 °
